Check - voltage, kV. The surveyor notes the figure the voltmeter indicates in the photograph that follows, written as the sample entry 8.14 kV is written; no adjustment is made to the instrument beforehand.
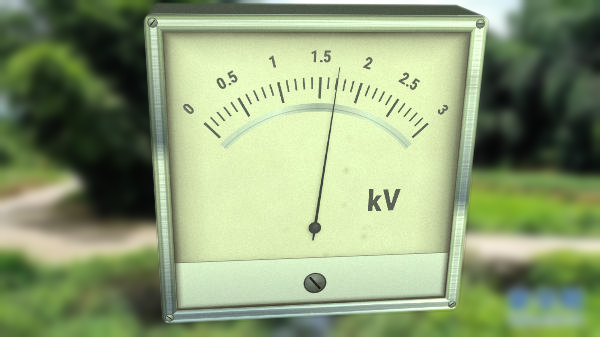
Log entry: 1.7 kV
